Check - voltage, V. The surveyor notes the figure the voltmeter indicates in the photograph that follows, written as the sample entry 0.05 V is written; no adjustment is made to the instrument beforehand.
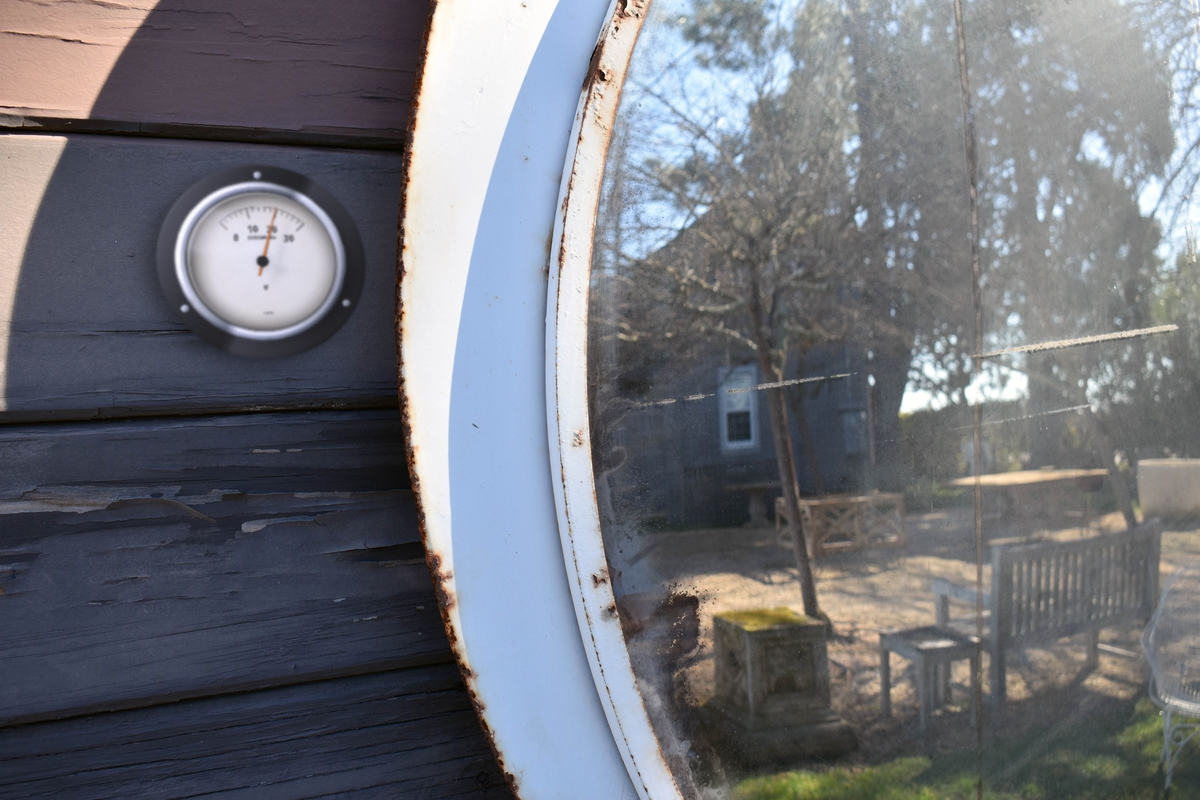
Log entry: 20 V
